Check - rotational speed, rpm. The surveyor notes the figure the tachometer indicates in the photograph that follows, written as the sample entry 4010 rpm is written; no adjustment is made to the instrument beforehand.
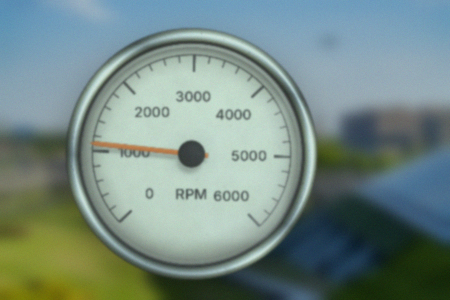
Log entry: 1100 rpm
